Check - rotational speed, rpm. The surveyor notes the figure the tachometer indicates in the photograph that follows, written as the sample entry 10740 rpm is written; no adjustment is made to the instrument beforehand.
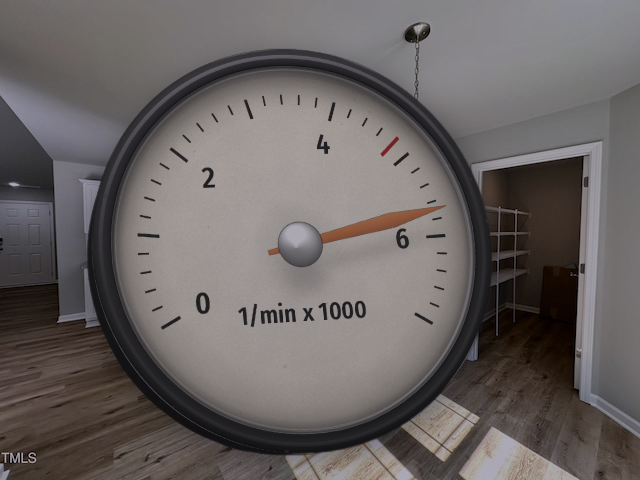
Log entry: 5700 rpm
